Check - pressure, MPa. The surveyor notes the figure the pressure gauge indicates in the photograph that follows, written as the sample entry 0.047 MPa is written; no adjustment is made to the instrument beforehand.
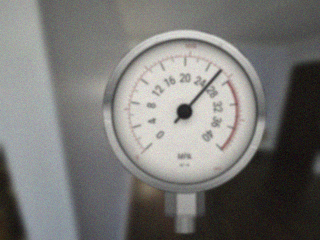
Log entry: 26 MPa
